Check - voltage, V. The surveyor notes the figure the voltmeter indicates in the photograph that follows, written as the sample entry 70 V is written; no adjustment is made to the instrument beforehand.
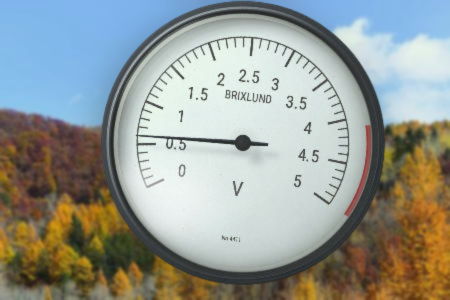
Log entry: 0.6 V
